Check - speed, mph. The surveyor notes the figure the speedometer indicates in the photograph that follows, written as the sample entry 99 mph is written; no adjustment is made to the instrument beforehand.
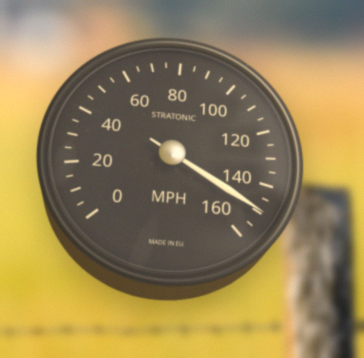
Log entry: 150 mph
